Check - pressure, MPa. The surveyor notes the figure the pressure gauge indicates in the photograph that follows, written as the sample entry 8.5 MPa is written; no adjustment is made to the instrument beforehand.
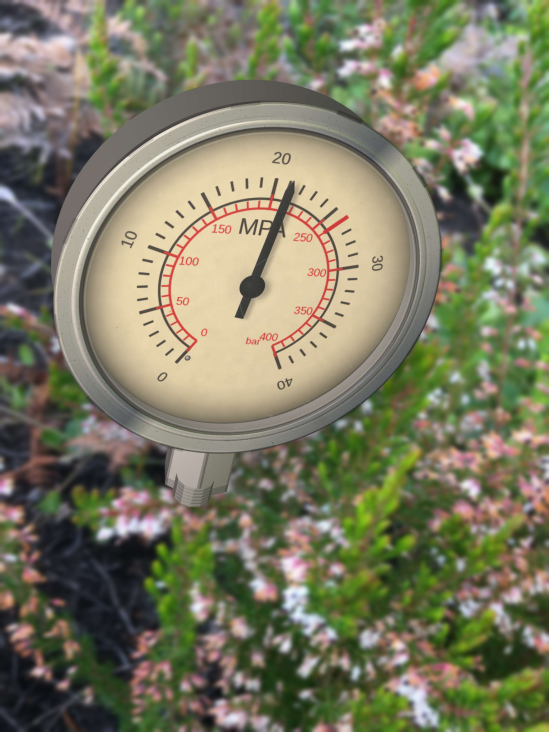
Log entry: 21 MPa
